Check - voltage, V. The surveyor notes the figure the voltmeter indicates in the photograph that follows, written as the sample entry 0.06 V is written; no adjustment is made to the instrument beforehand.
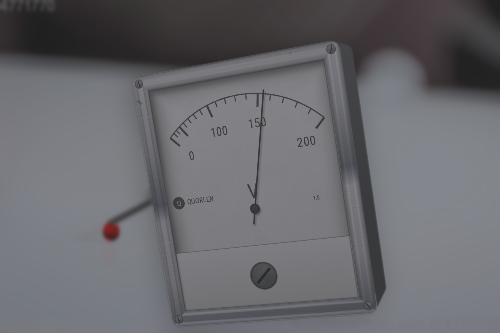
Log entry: 155 V
